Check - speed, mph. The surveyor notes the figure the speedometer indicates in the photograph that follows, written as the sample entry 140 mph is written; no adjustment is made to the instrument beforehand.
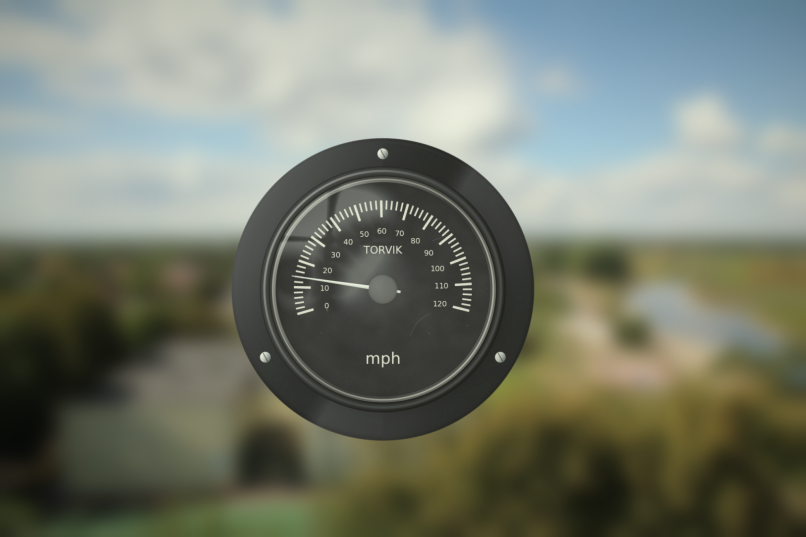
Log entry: 14 mph
